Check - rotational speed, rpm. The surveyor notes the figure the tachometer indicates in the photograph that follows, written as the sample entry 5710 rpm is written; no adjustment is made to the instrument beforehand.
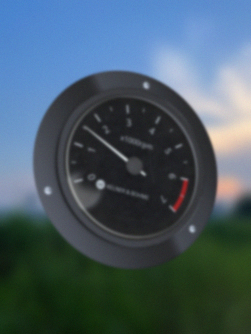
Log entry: 1500 rpm
